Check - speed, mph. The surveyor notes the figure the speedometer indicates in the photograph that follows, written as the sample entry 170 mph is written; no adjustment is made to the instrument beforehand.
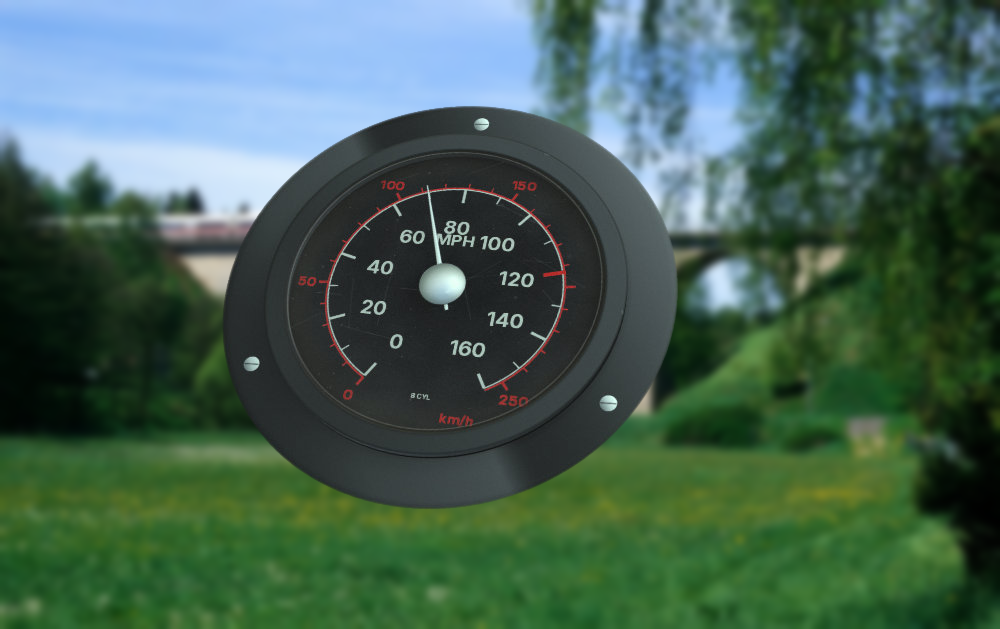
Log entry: 70 mph
